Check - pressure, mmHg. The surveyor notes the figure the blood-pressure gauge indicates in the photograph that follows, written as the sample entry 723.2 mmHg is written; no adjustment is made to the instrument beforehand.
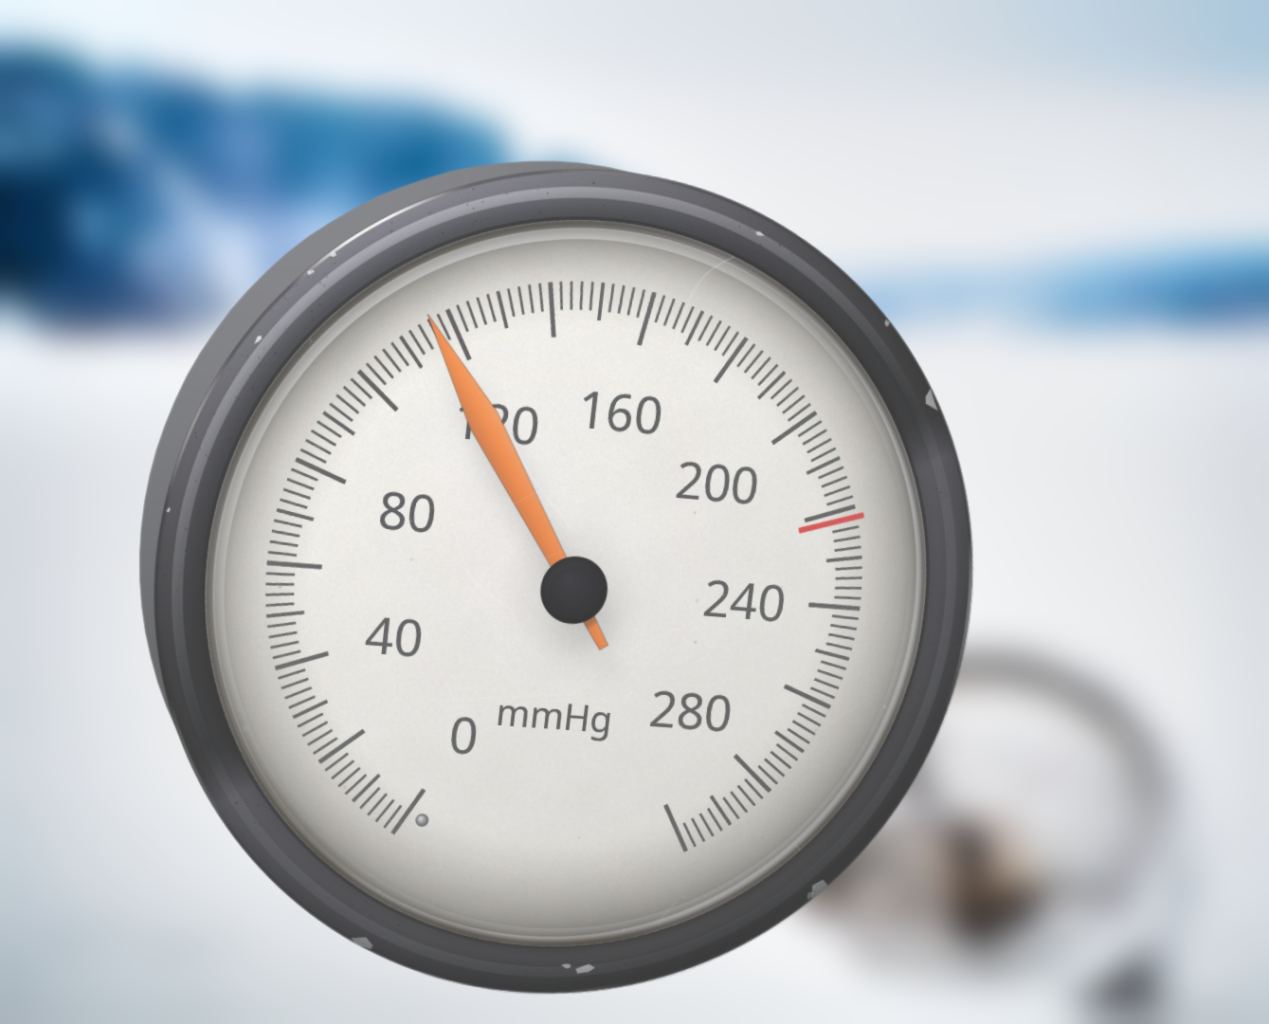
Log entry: 116 mmHg
